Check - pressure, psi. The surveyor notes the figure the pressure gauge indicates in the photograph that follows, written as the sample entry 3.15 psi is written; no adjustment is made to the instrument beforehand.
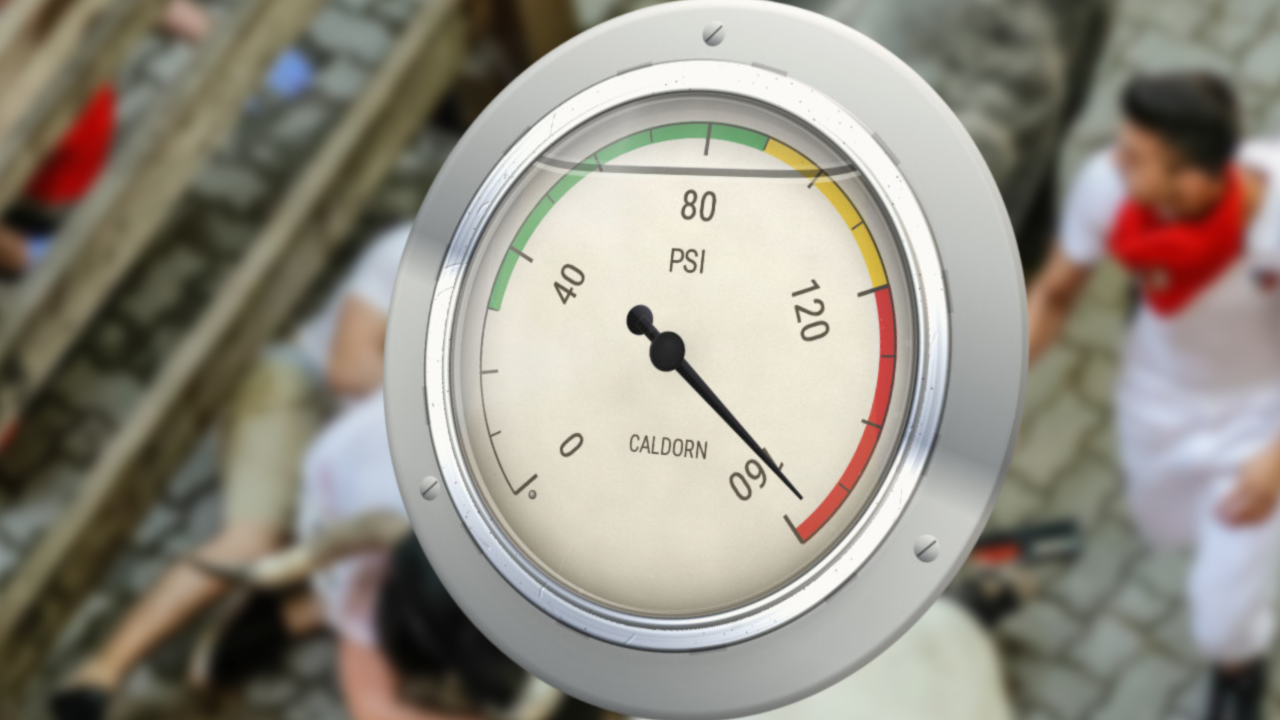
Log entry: 155 psi
